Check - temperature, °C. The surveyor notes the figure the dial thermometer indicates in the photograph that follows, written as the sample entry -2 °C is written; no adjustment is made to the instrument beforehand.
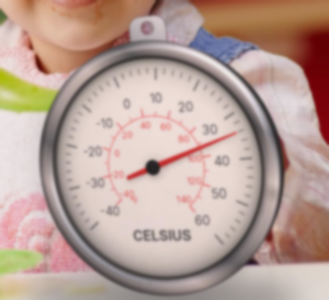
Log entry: 34 °C
